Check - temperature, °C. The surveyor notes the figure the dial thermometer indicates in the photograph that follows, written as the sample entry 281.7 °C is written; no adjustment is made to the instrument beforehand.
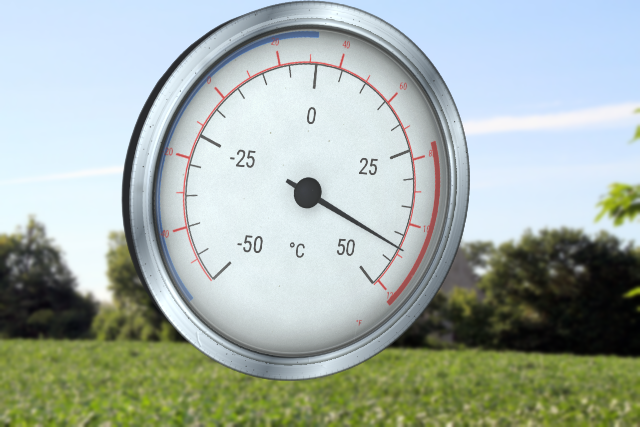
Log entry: 42.5 °C
